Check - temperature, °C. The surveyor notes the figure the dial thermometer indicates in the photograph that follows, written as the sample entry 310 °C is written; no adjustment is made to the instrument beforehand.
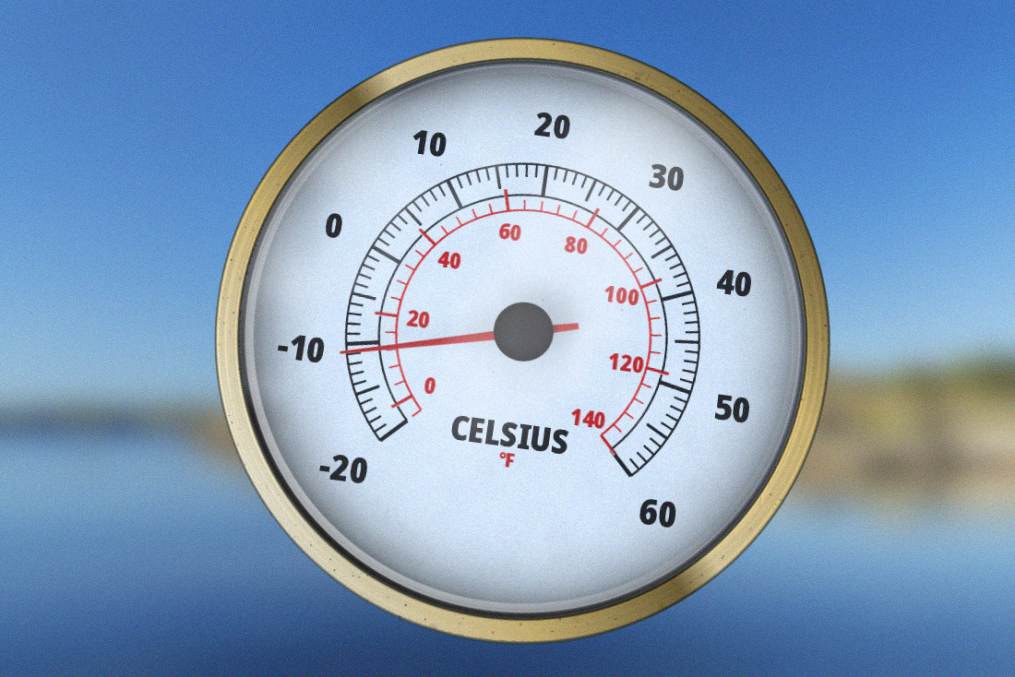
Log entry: -11 °C
